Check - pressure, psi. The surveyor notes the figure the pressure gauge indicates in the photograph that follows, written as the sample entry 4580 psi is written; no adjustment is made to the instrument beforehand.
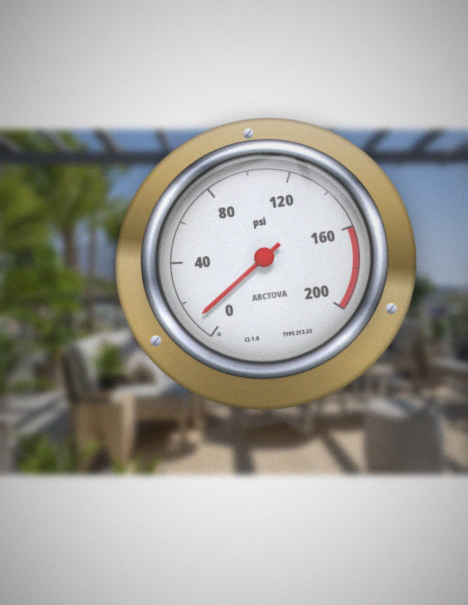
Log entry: 10 psi
